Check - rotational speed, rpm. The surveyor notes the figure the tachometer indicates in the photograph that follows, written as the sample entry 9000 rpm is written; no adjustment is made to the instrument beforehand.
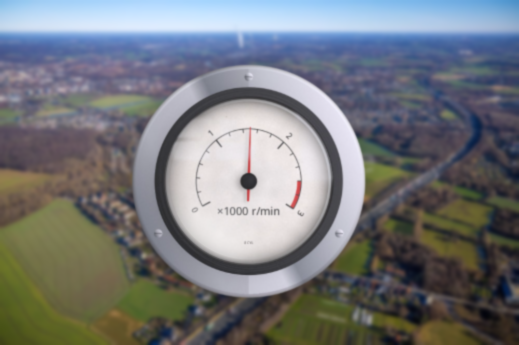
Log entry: 1500 rpm
